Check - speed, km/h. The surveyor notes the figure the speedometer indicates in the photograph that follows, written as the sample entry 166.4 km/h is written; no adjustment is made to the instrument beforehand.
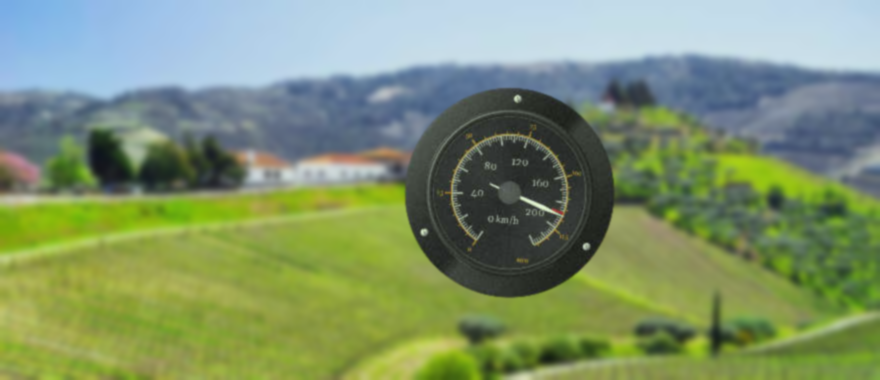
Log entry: 190 km/h
